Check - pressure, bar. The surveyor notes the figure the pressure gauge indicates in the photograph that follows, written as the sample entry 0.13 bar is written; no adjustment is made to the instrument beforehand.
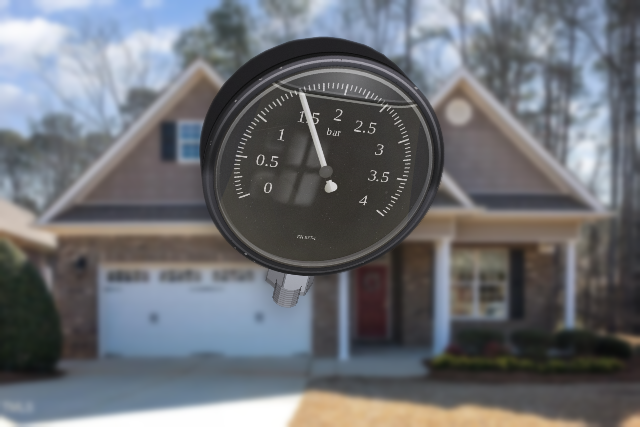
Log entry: 1.5 bar
